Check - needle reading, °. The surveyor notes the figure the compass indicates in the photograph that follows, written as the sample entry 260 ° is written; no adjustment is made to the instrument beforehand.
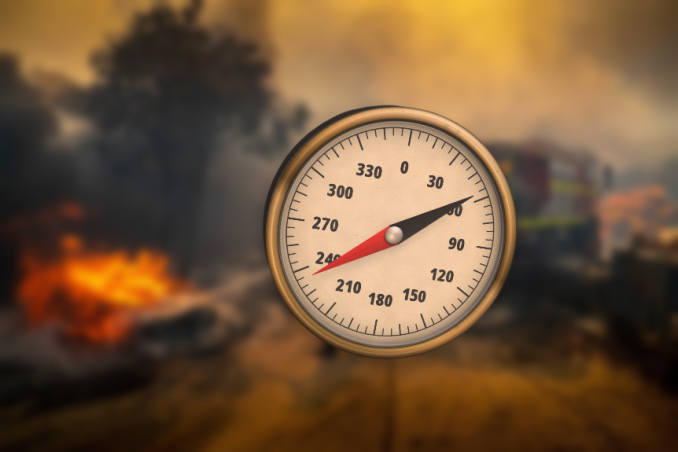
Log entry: 235 °
